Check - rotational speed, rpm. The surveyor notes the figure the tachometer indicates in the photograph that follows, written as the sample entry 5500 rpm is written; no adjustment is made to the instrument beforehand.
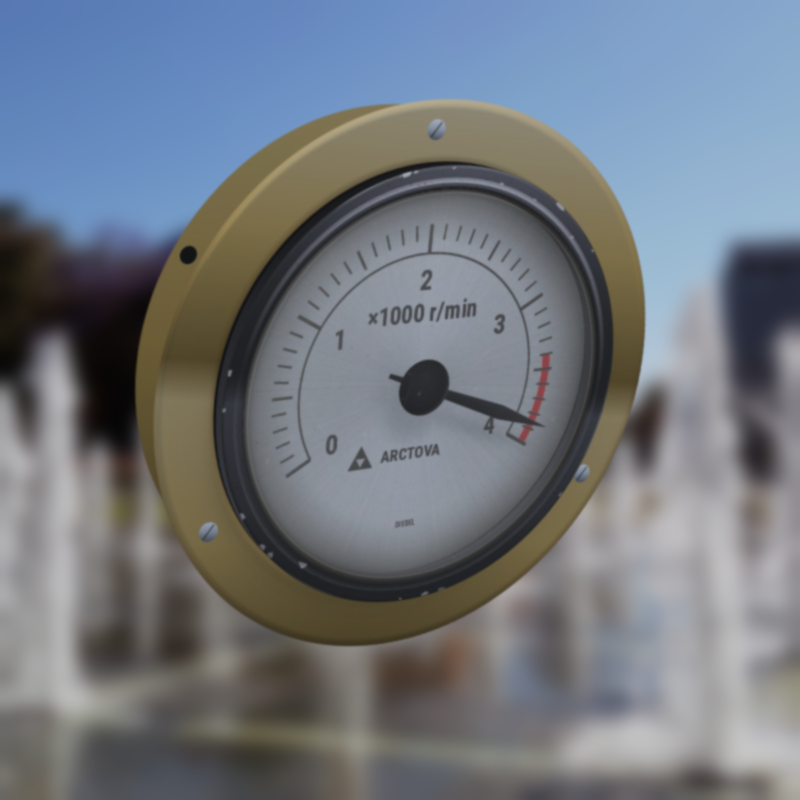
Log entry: 3850 rpm
